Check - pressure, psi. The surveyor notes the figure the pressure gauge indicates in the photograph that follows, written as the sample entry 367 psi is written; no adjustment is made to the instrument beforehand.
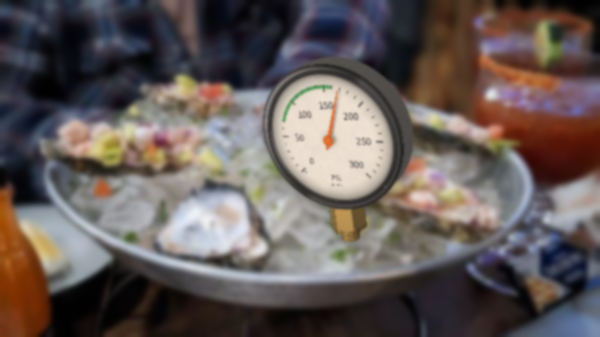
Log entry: 170 psi
